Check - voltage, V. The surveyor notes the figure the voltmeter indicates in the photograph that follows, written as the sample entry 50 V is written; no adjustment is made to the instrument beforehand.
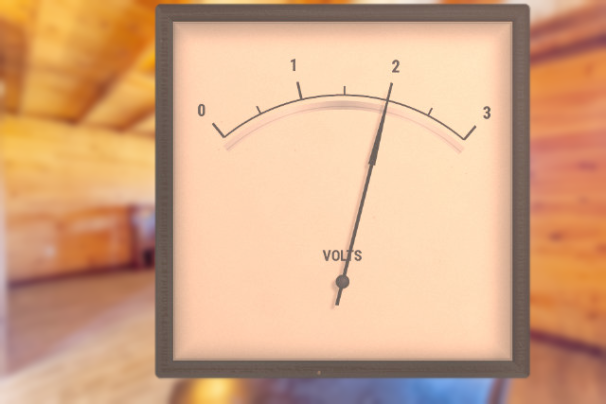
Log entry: 2 V
